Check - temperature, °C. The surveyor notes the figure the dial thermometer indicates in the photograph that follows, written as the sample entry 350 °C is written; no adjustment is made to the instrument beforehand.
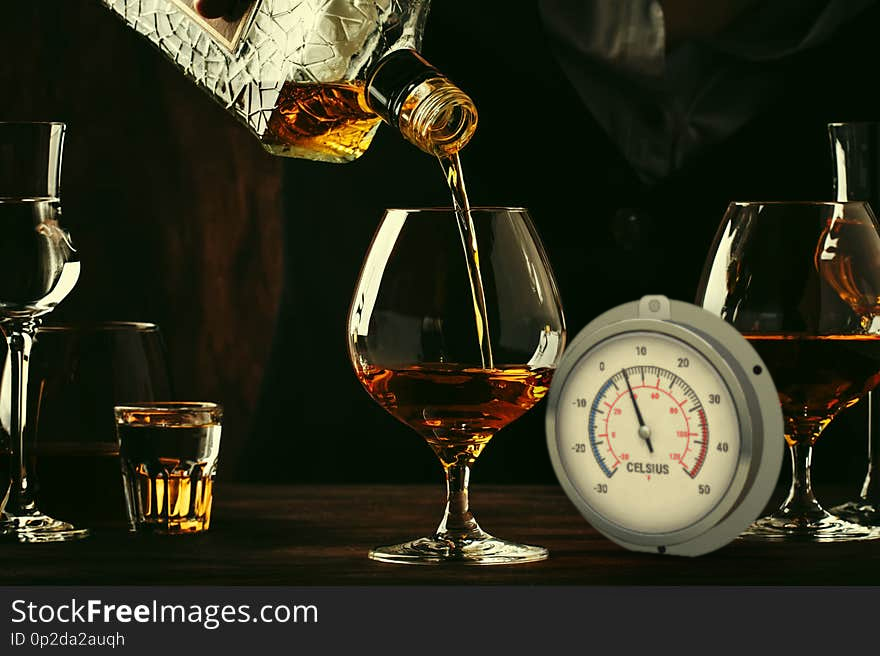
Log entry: 5 °C
